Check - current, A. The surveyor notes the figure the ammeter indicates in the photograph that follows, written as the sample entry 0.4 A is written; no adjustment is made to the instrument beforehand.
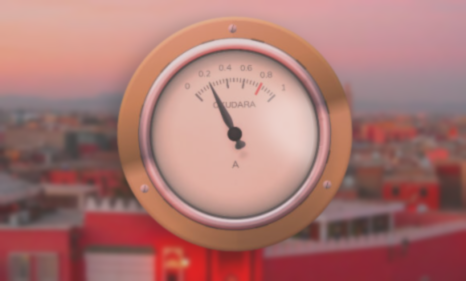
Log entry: 0.2 A
